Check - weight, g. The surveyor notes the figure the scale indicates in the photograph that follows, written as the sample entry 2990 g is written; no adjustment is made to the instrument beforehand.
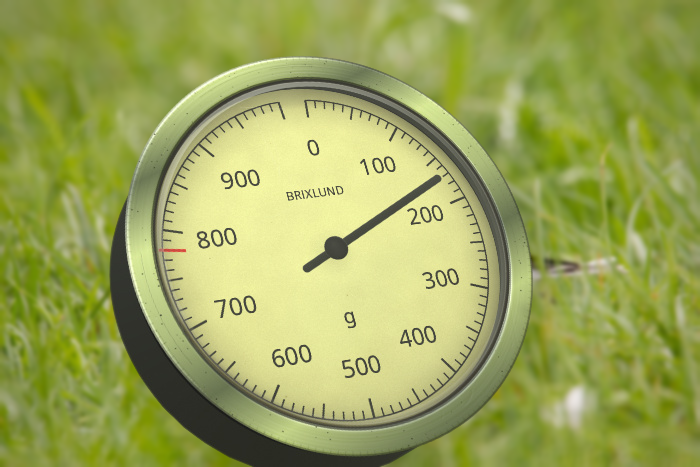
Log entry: 170 g
